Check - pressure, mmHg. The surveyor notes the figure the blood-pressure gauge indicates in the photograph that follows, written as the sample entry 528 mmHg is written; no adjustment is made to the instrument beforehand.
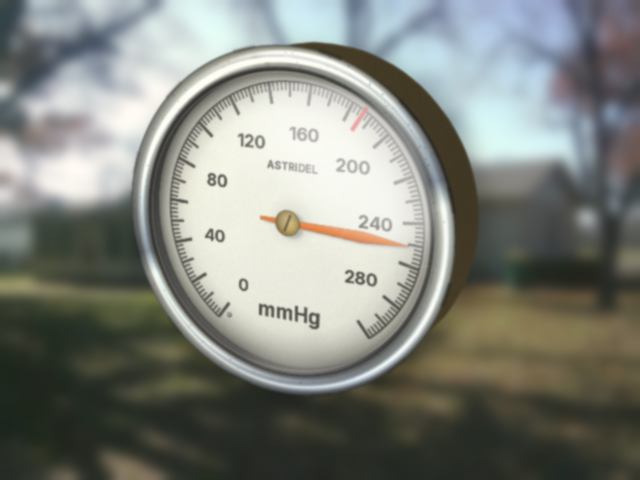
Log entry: 250 mmHg
